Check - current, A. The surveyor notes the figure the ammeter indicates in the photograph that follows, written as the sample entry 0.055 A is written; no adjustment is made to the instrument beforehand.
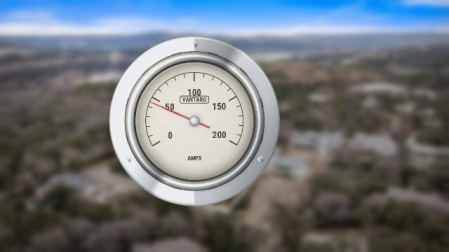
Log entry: 45 A
